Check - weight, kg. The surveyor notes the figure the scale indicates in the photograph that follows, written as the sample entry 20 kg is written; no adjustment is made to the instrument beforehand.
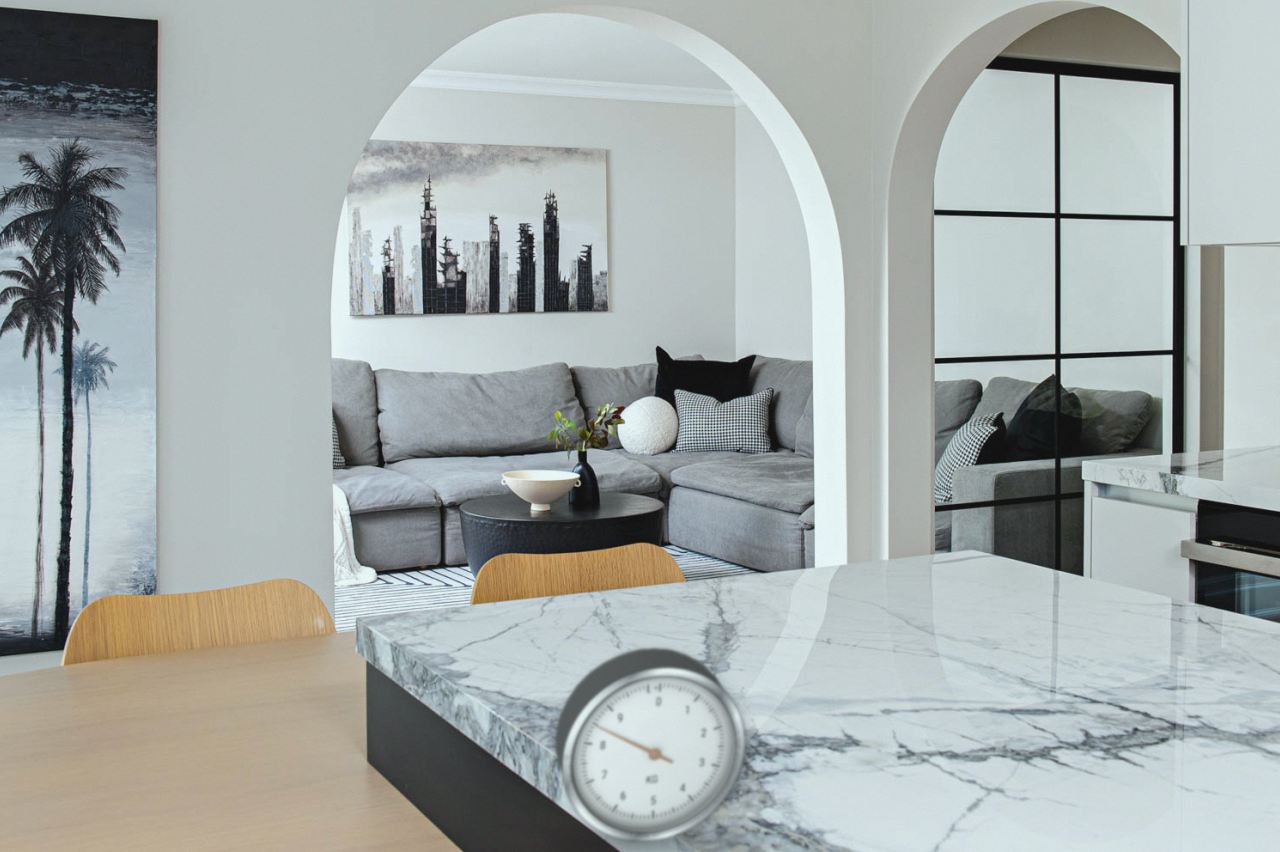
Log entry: 8.5 kg
